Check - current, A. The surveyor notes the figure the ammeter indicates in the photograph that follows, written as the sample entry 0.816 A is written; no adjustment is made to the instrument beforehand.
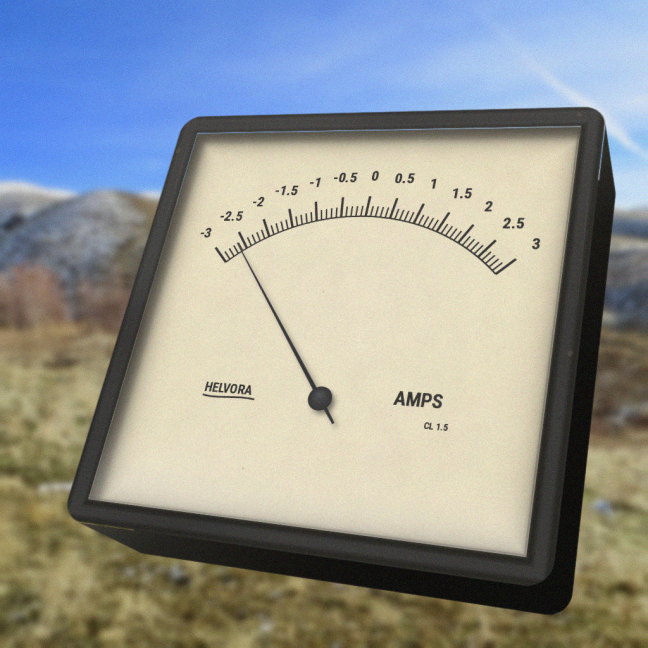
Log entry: -2.6 A
